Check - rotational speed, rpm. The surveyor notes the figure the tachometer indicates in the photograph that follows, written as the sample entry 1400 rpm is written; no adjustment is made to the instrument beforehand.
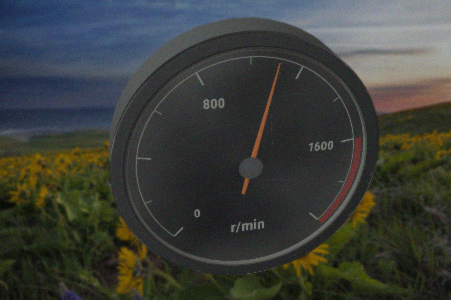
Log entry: 1100 rpm
